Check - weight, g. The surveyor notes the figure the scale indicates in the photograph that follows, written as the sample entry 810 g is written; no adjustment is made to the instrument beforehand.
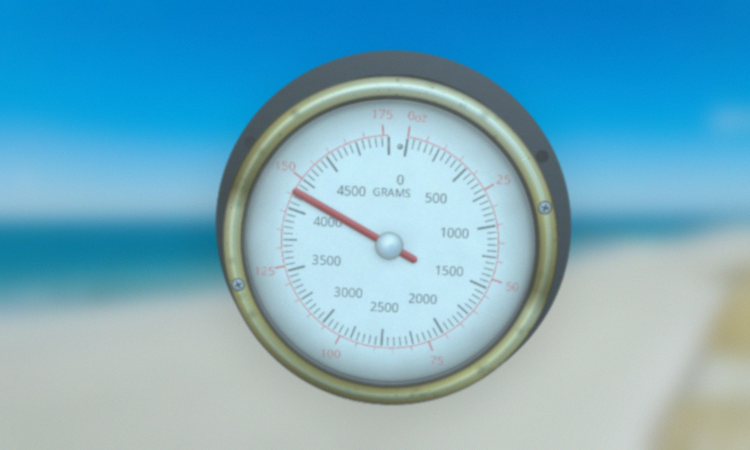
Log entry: 4150 g
